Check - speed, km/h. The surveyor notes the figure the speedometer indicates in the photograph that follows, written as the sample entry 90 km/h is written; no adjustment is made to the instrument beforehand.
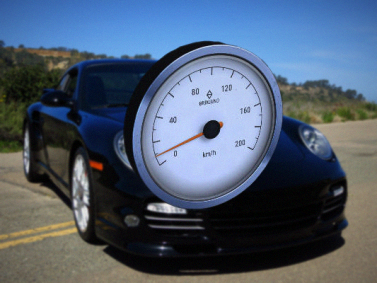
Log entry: 10 km/h
